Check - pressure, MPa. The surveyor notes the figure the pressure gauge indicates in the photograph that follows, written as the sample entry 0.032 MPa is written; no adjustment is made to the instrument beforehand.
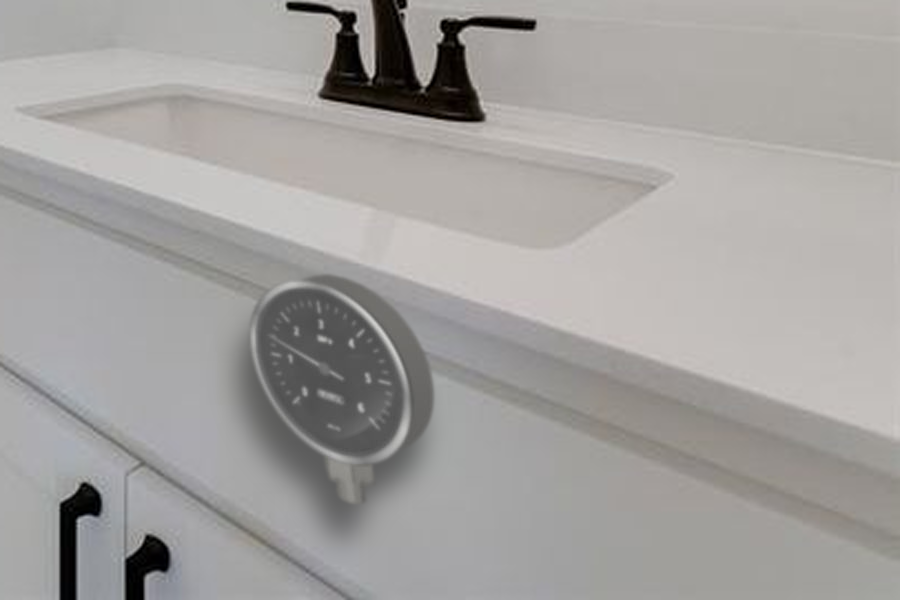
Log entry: 1.4 MPa
